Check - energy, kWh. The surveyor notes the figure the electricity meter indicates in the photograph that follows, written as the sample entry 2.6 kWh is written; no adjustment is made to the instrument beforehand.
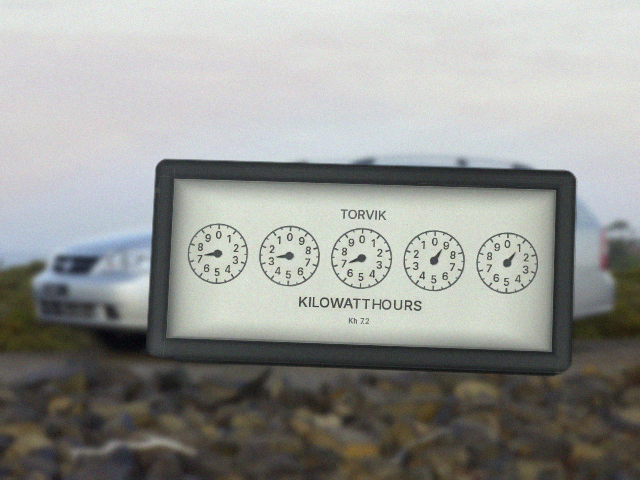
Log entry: 72691 kWh
